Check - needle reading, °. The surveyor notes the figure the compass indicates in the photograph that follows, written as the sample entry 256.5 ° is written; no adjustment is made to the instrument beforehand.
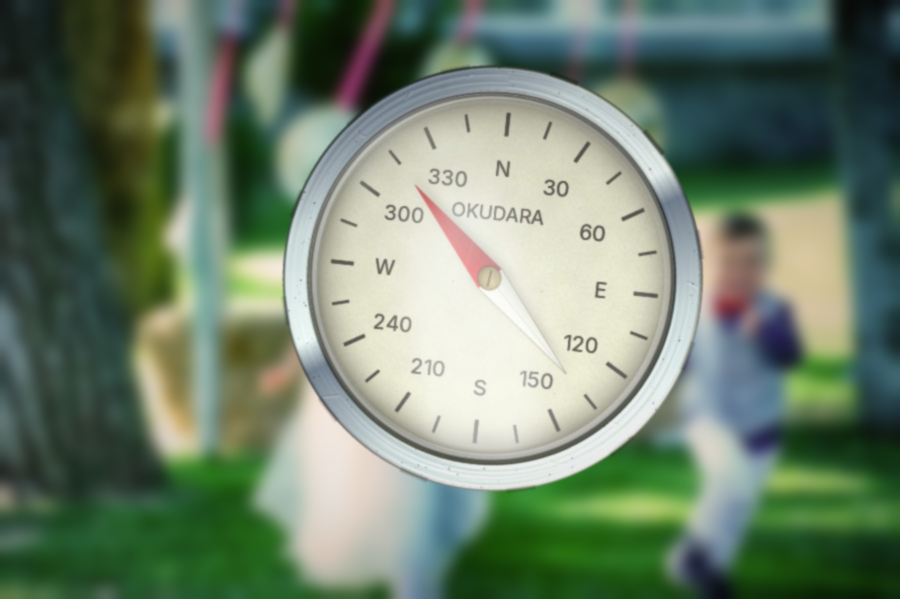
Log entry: 315 °
